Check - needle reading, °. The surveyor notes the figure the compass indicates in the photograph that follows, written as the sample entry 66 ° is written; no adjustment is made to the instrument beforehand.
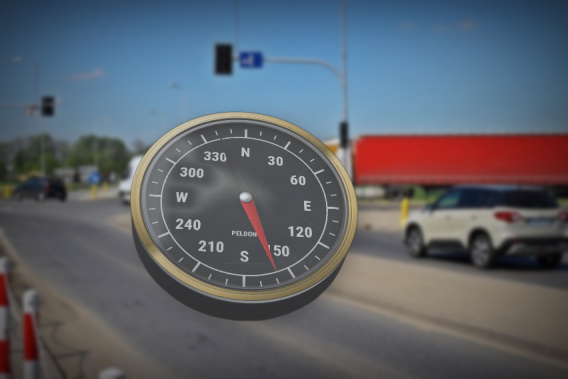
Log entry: 160 °
